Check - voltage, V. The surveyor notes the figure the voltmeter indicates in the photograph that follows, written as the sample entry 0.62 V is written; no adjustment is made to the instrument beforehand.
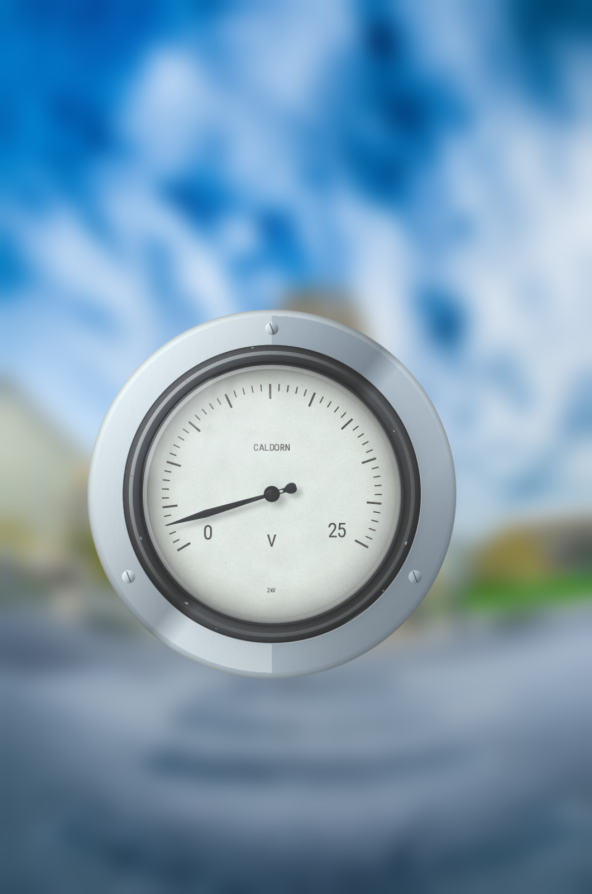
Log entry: 1.5 V
